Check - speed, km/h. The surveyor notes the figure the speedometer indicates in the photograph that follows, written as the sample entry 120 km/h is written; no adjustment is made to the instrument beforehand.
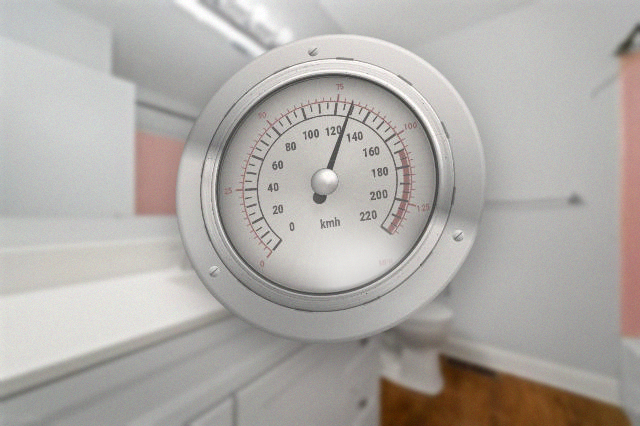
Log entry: 130 km/h
